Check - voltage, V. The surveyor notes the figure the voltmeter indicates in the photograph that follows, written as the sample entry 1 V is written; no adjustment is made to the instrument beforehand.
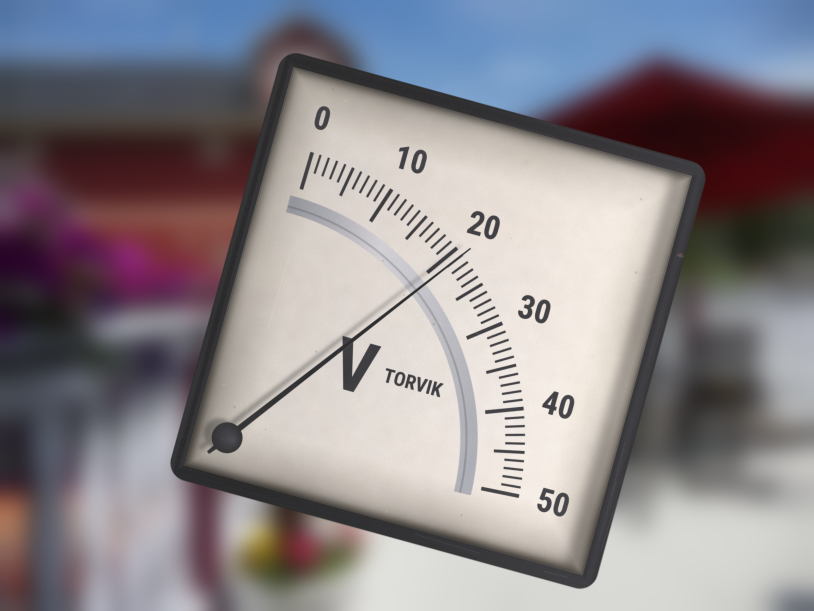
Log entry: 21 V
